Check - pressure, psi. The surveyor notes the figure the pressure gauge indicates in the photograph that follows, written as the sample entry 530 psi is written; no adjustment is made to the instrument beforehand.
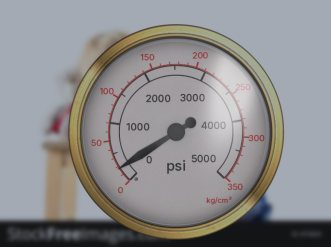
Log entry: 250 psi
